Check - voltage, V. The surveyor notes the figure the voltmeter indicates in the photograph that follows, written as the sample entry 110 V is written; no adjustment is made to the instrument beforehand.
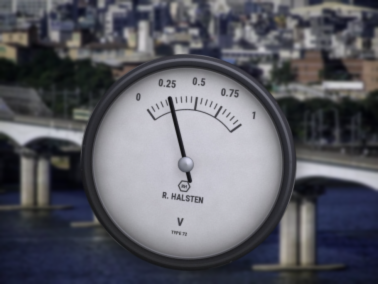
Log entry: 0.25 V
